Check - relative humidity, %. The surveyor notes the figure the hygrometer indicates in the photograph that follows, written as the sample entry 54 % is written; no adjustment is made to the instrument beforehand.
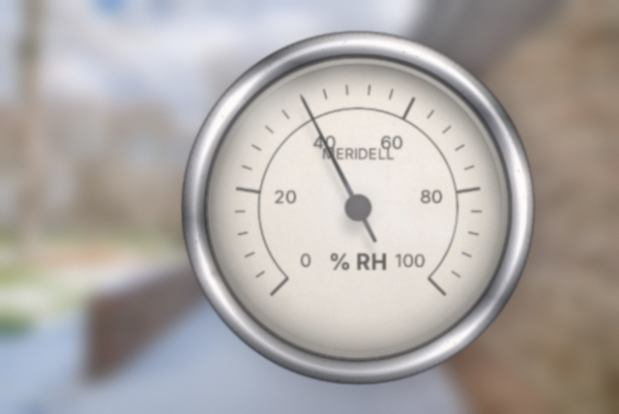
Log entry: 40 %
